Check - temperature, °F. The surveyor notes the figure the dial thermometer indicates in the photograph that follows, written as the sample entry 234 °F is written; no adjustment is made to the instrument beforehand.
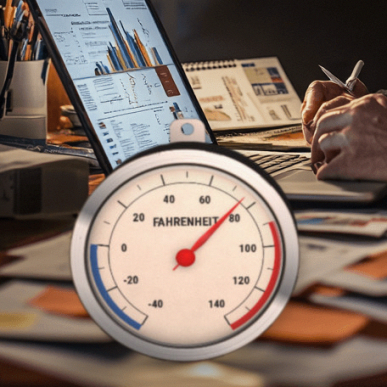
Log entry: 75 °F
